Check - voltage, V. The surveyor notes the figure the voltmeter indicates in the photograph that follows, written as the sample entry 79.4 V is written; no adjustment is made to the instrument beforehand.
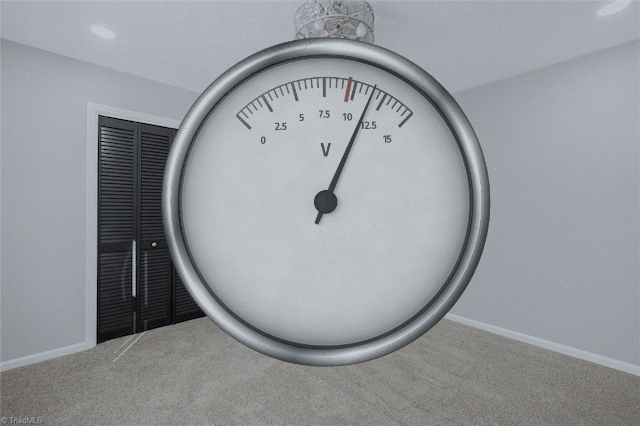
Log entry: 11.5 V
